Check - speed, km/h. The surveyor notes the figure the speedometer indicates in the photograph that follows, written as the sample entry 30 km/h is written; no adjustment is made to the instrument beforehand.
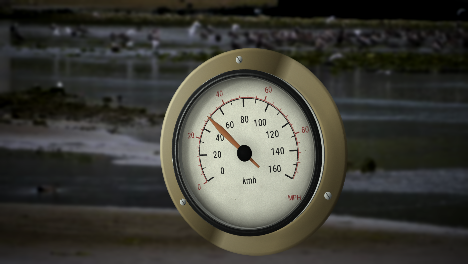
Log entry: 50 km/h
